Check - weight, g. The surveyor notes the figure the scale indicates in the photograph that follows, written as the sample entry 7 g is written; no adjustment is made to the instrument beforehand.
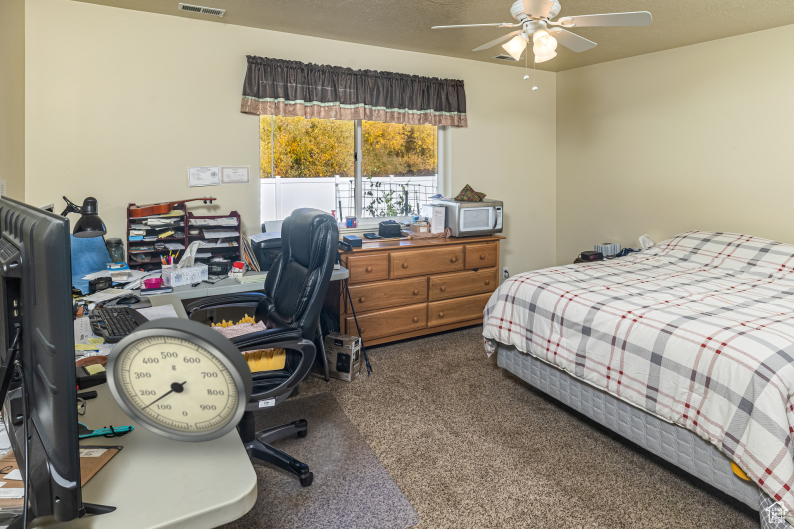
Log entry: 150 g
